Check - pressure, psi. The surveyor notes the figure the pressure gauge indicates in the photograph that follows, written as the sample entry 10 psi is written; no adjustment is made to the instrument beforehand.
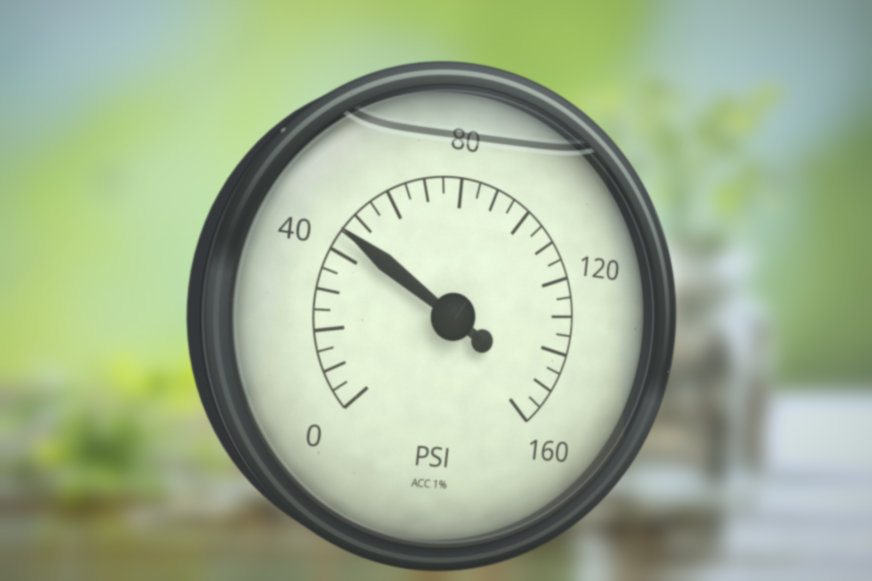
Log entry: 45 psi
